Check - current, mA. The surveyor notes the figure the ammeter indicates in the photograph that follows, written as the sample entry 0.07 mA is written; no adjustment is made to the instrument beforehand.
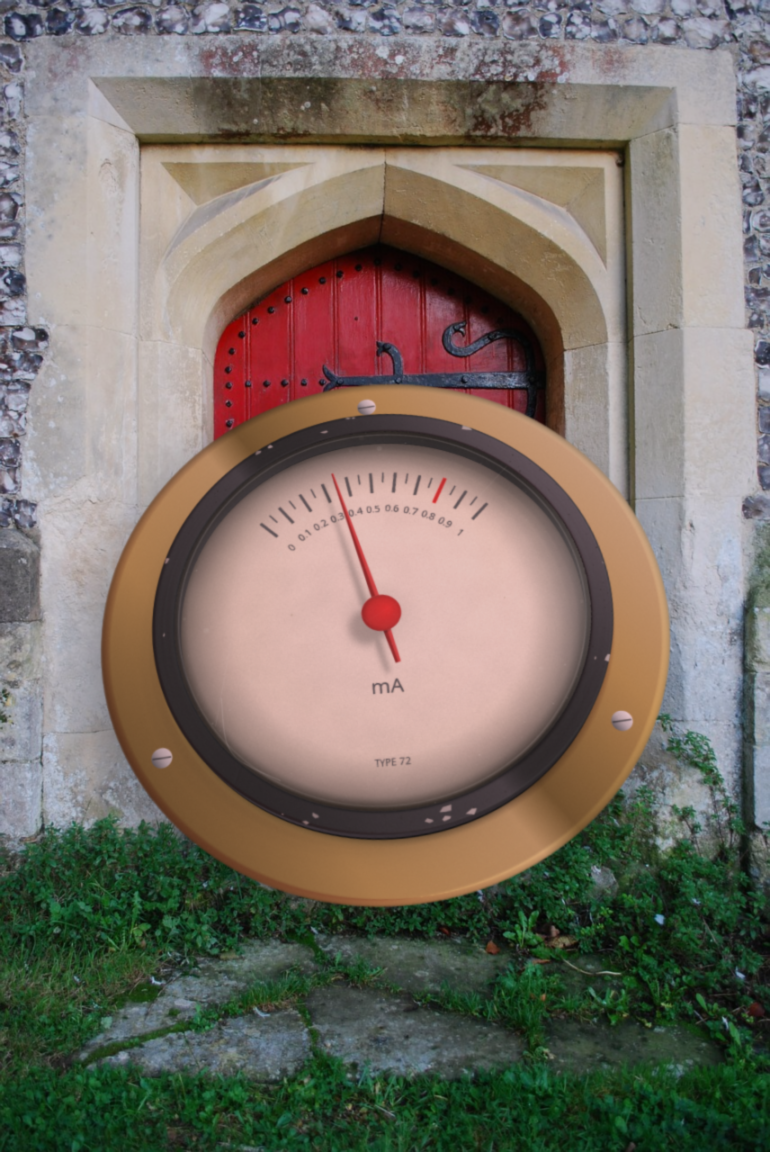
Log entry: 0.35 mA
